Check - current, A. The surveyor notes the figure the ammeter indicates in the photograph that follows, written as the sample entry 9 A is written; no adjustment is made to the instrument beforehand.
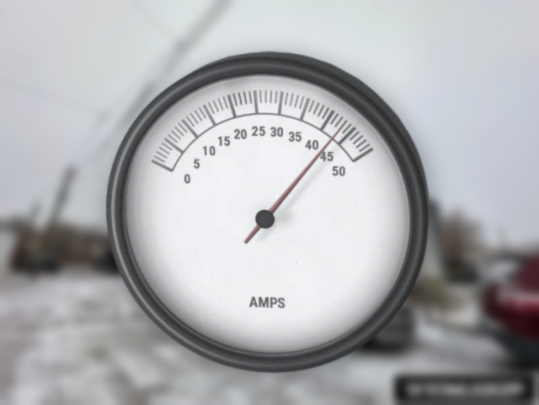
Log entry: 43 A
